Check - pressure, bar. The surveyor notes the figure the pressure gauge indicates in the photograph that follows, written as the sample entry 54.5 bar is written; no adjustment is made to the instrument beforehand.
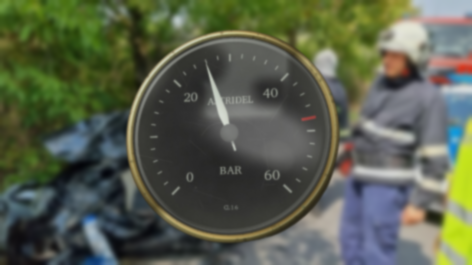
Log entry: 26 bar
